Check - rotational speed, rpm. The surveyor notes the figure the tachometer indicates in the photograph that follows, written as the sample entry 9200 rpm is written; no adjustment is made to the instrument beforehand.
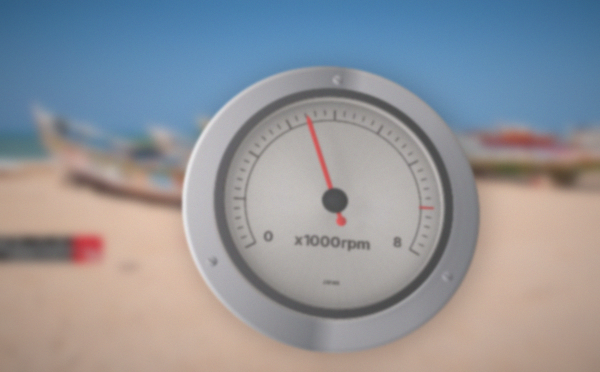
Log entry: 3400 rpm
